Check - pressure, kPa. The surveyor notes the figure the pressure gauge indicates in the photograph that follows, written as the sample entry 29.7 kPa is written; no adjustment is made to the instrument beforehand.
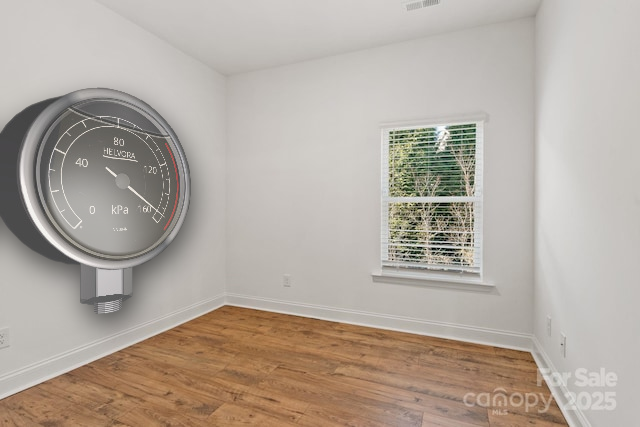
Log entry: 155 kPa
